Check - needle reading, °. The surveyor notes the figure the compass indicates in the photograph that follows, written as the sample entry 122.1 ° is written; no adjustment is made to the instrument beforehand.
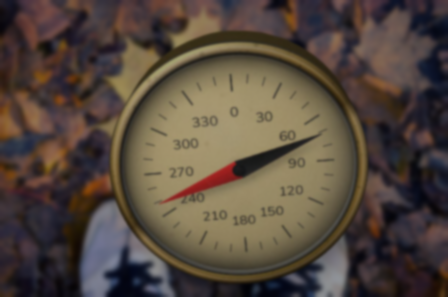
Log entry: 250 °
